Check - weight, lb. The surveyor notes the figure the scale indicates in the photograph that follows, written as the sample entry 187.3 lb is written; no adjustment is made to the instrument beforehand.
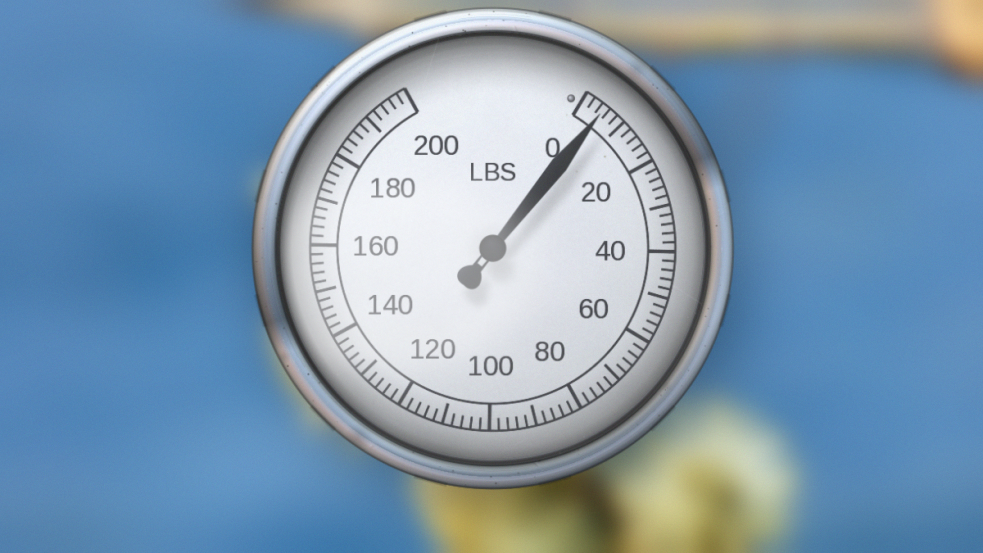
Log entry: 5 lb
